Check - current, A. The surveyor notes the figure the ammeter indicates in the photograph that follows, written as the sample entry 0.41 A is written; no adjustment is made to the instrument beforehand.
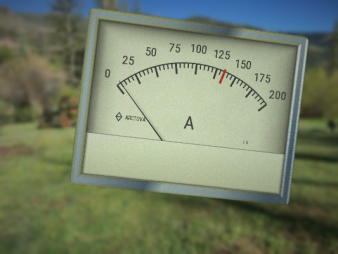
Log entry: 5 A
